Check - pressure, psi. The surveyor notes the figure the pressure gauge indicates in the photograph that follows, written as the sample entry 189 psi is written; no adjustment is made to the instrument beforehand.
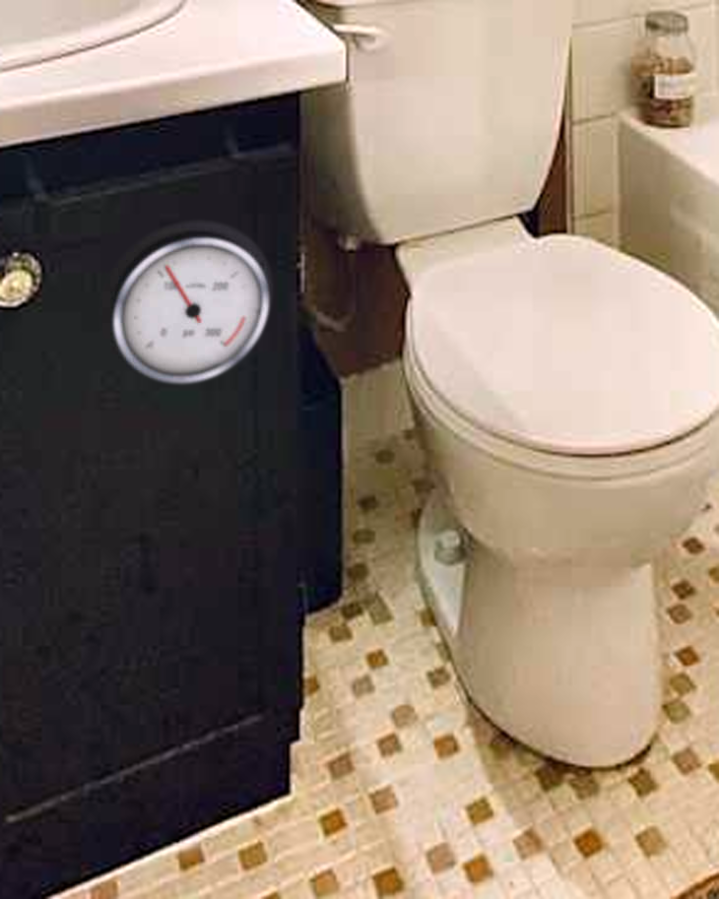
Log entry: 110 psi
